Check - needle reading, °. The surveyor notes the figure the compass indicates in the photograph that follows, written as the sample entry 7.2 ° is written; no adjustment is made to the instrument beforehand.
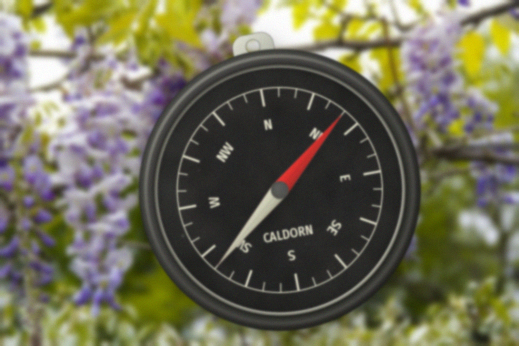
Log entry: 50 °
